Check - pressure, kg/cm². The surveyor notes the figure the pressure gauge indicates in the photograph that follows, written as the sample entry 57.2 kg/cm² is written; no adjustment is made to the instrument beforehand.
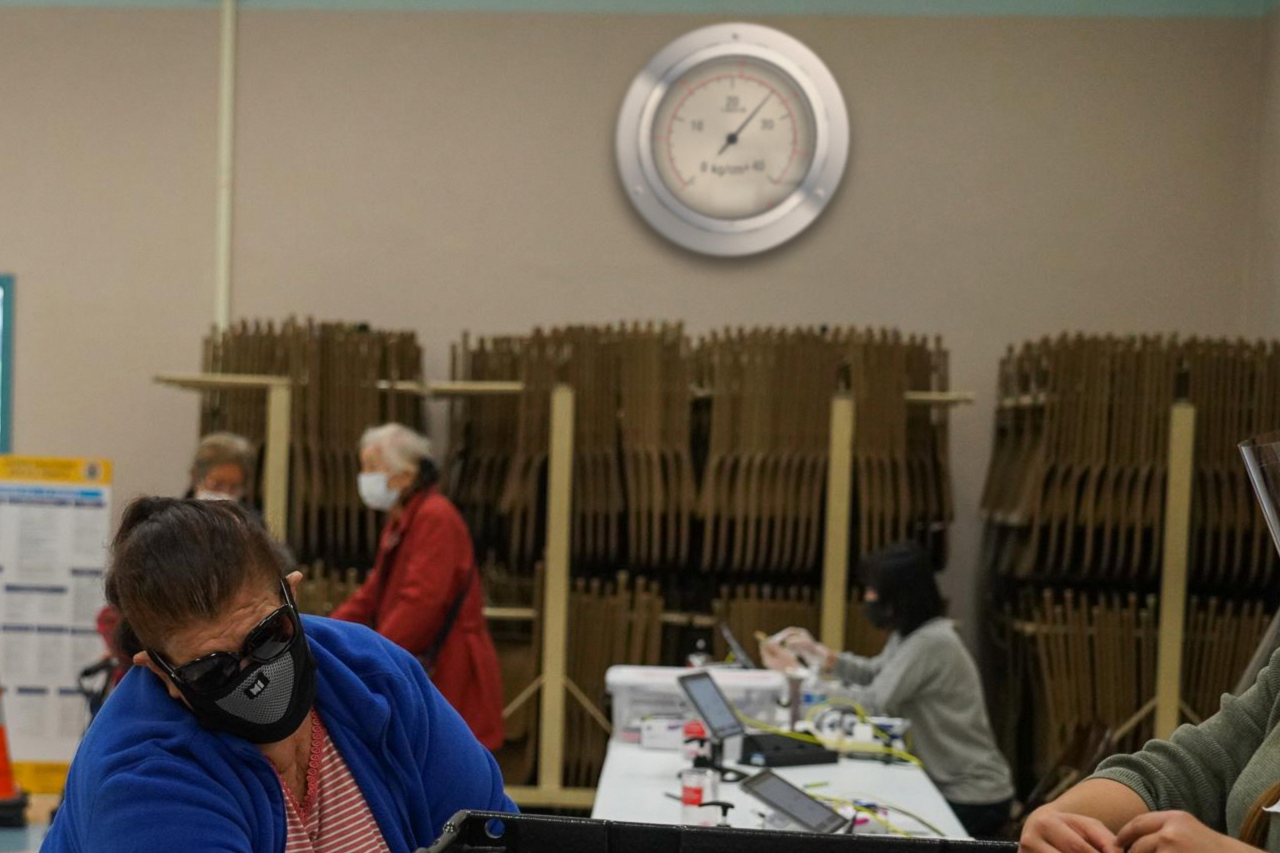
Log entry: 26 kg/cm²
